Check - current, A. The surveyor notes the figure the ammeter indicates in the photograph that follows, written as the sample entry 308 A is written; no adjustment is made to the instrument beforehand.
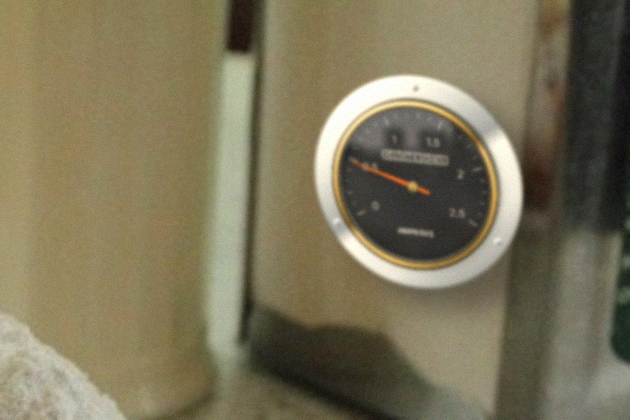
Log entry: 0.5 A
